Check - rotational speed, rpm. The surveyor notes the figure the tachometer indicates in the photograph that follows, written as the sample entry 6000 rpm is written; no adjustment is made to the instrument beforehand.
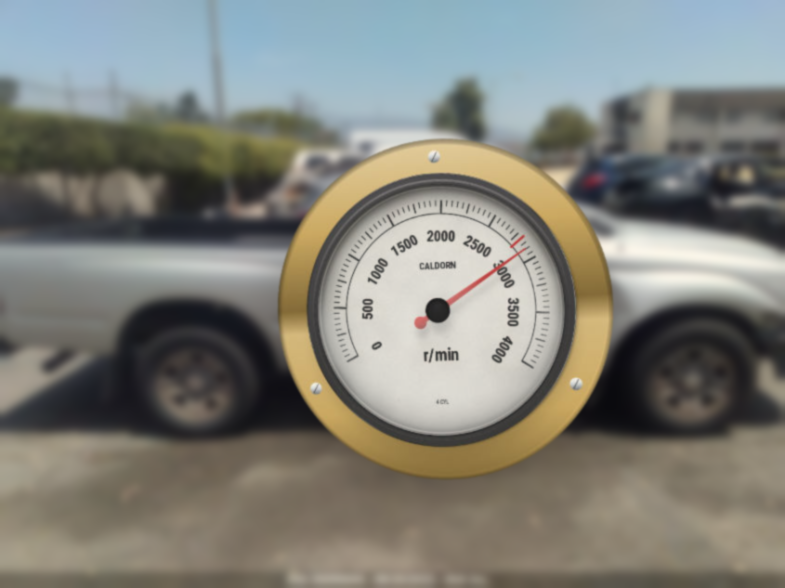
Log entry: 2900 rpm
